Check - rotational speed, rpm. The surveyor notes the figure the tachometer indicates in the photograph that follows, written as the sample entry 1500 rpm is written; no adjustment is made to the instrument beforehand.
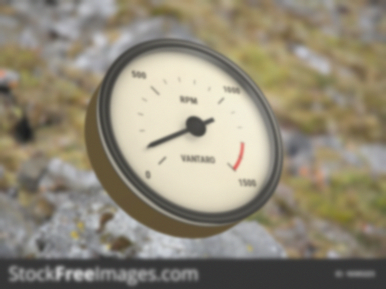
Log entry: 100 rpm
